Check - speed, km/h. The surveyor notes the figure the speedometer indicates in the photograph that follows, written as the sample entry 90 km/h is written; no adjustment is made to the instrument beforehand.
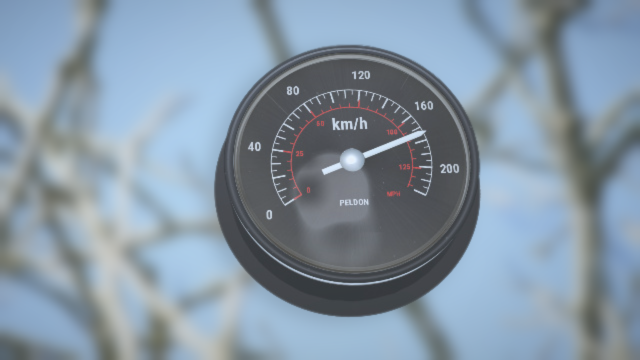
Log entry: 175 km/h
